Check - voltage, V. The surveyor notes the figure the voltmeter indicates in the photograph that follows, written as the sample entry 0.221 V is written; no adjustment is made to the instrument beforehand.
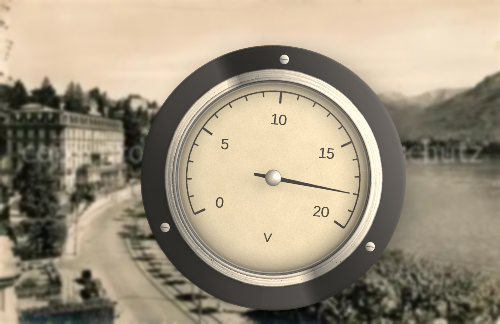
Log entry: 18 V
